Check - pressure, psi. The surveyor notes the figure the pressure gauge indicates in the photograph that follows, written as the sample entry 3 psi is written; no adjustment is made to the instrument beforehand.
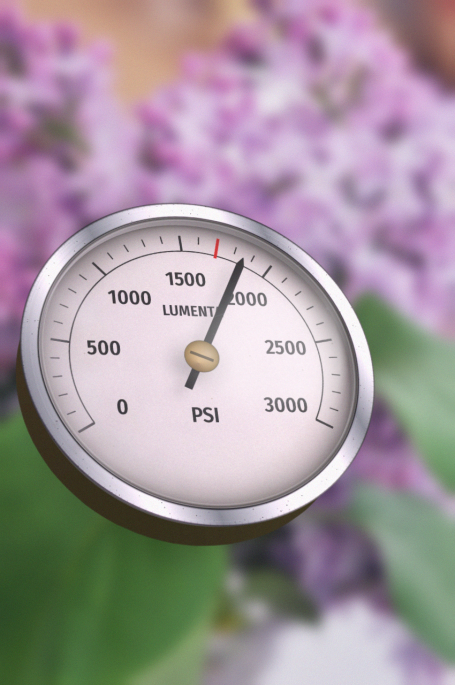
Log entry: 1850 psi
